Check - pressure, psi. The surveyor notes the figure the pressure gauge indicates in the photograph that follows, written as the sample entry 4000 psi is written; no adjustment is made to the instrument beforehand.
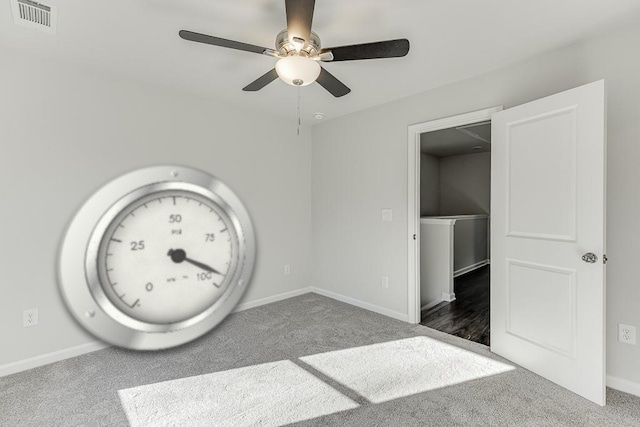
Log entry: 95 psi
